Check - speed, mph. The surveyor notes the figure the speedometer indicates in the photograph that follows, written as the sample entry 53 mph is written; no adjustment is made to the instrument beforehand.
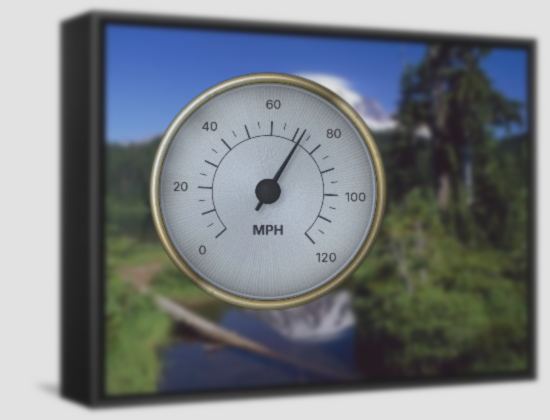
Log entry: 72.5 mph
